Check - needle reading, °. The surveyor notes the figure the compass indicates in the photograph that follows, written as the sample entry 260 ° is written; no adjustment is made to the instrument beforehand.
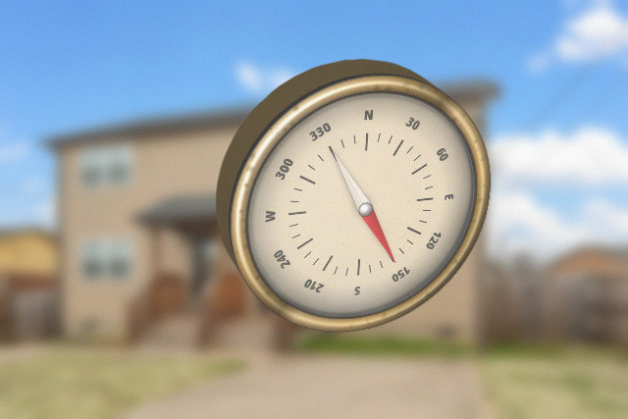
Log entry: 150 °
